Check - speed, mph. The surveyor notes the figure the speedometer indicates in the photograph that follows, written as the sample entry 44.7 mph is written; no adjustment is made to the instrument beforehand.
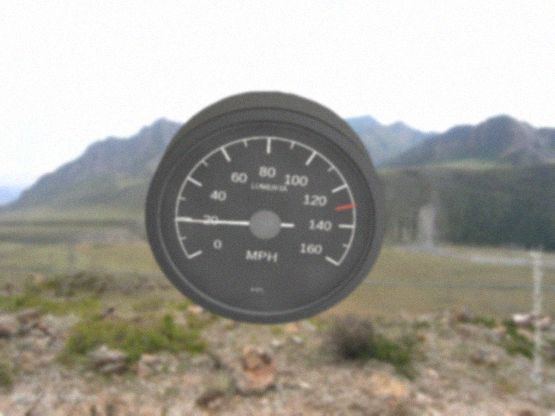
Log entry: 20 mph
